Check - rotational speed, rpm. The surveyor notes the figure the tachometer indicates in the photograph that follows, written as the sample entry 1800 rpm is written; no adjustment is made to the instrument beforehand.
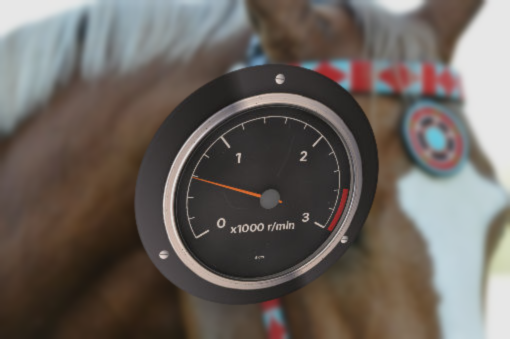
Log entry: 600 rpm
